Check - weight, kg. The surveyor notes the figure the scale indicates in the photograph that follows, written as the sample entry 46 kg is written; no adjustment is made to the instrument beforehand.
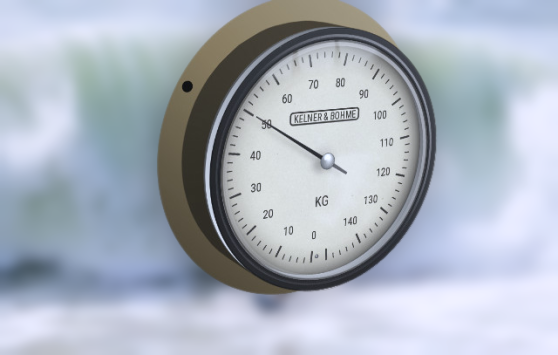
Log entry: 50 kg
